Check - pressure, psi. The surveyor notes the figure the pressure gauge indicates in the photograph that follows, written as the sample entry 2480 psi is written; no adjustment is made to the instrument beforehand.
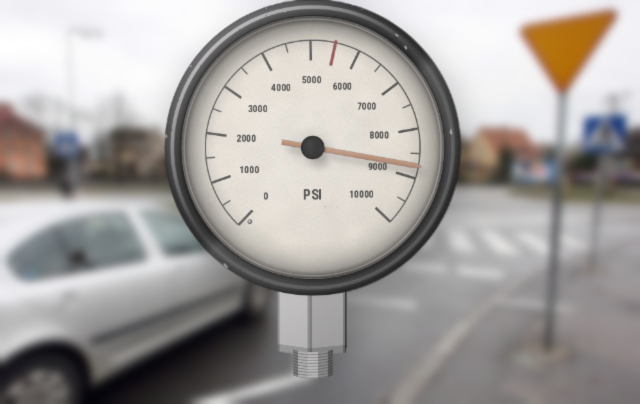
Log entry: 8750 psi
